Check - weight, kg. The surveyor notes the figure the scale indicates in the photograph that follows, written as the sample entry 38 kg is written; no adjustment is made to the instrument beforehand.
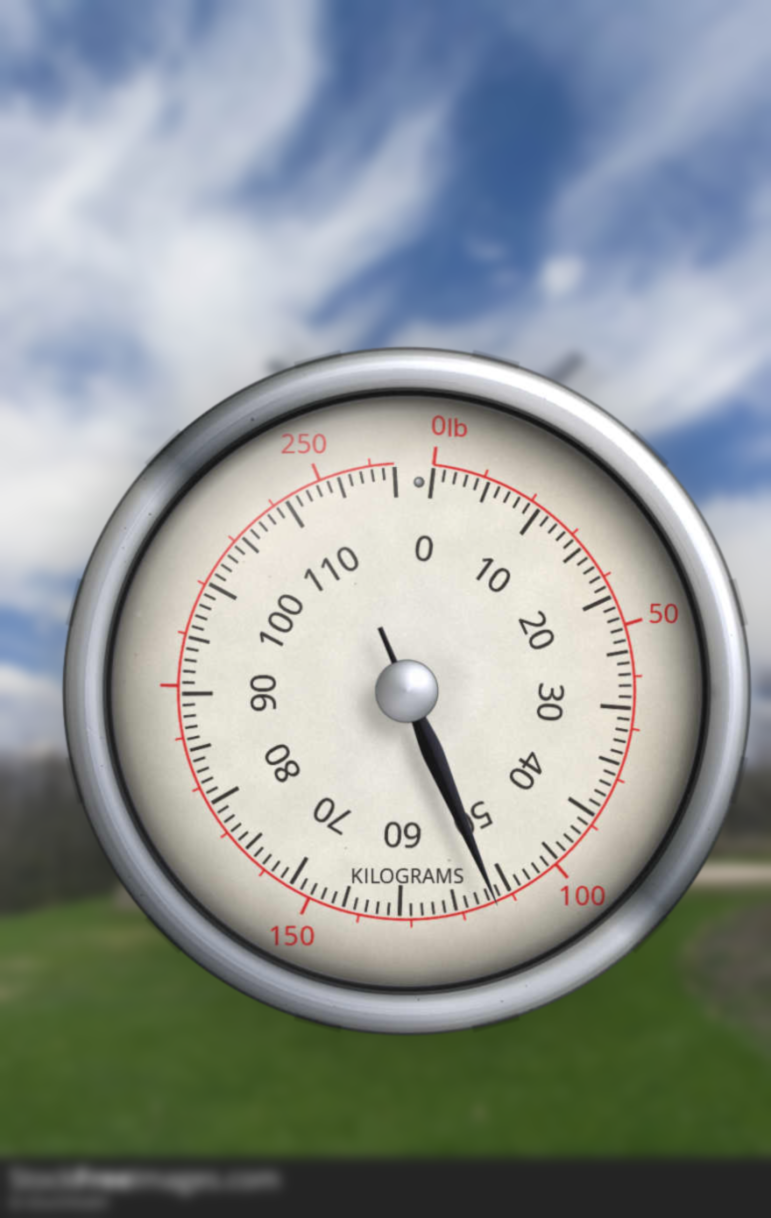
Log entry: 51.5 kg
